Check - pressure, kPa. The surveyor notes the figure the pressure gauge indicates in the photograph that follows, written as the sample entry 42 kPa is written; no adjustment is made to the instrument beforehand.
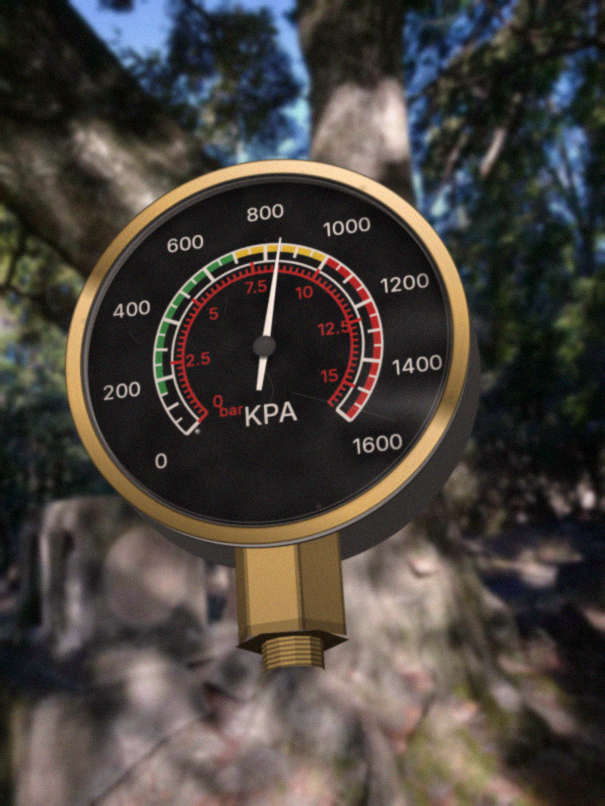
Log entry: 850 kPa
